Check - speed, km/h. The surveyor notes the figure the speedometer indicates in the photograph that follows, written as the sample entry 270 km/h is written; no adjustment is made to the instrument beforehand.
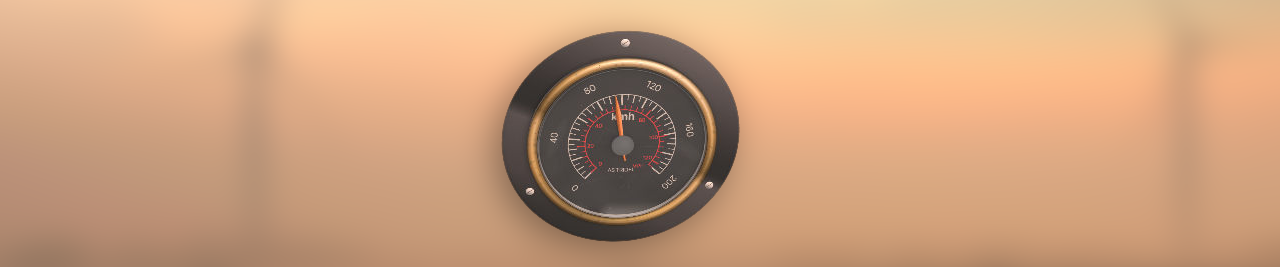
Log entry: 95 km/h
